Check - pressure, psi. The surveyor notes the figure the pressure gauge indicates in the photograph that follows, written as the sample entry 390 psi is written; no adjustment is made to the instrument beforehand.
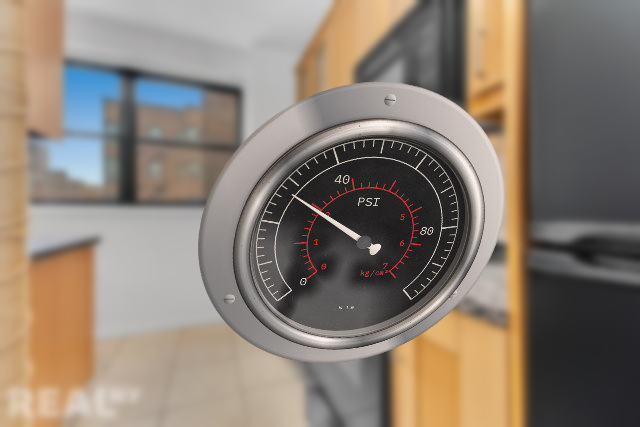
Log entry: 28 psi
